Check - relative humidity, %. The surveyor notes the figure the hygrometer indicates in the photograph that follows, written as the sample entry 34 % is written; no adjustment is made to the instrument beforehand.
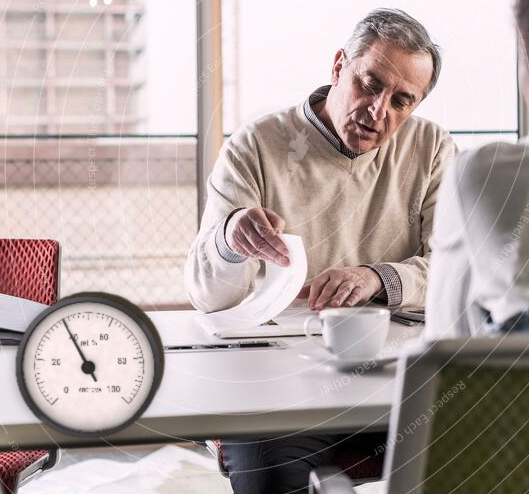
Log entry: 40 %
